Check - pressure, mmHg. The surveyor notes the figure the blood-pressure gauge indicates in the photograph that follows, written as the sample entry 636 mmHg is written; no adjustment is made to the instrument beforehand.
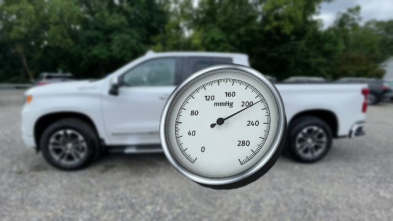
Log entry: 210 mmHg
